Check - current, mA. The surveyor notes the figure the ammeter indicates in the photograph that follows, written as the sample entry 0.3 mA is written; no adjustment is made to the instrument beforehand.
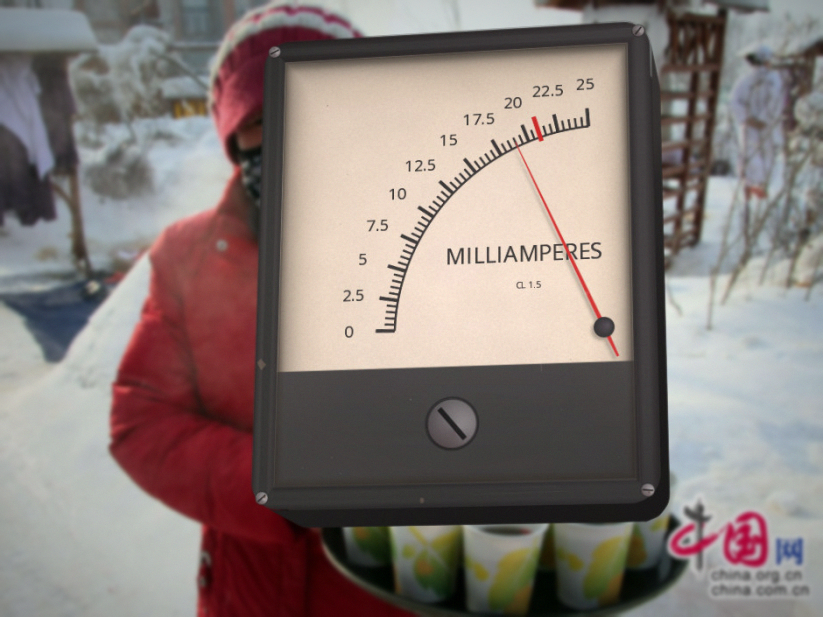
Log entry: 19 mA
